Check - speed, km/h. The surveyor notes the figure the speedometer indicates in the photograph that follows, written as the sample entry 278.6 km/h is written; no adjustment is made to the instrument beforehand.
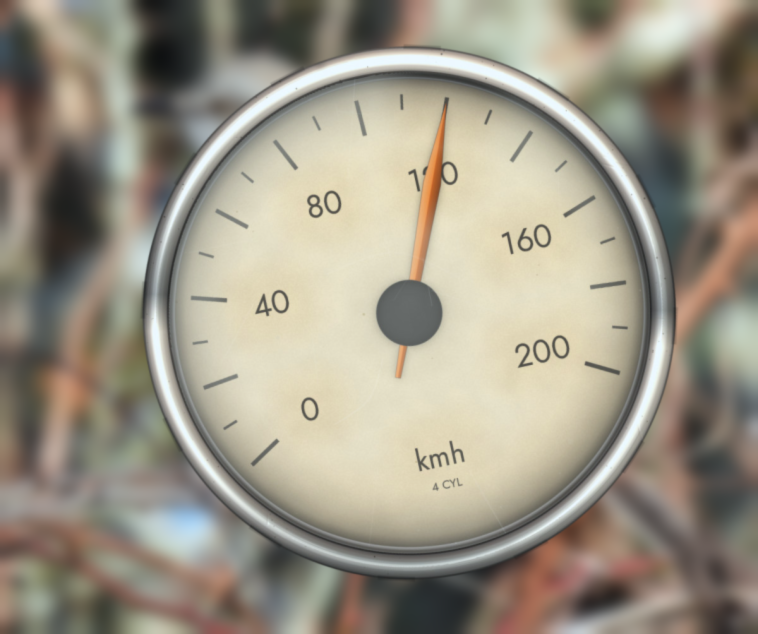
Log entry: 120 km/h
